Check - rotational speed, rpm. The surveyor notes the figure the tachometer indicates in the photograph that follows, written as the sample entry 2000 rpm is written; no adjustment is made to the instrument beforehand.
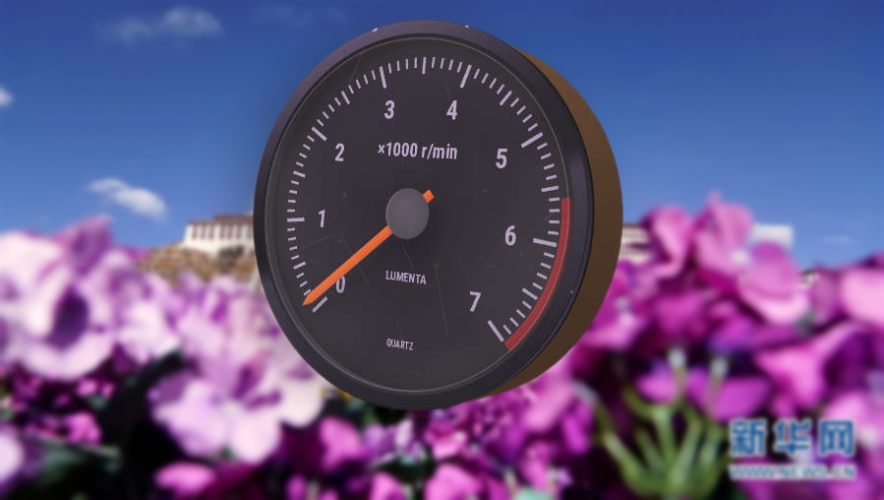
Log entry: 100 rpm
